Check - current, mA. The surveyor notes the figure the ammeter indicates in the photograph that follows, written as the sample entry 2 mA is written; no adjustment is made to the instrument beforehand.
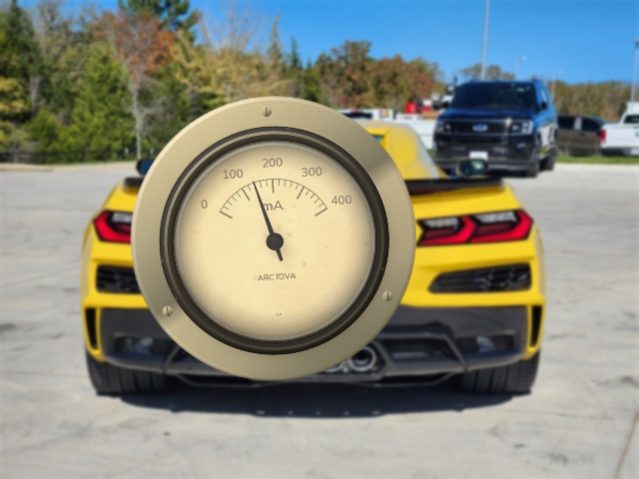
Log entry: 140 mA
